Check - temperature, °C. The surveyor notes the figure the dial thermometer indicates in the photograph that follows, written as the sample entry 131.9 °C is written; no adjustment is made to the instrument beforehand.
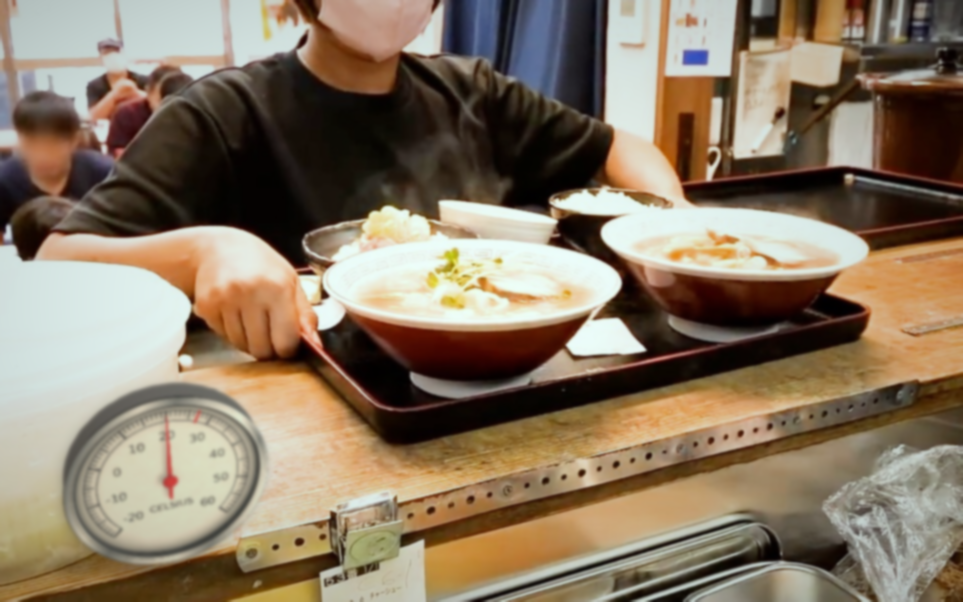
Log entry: 20 °C
